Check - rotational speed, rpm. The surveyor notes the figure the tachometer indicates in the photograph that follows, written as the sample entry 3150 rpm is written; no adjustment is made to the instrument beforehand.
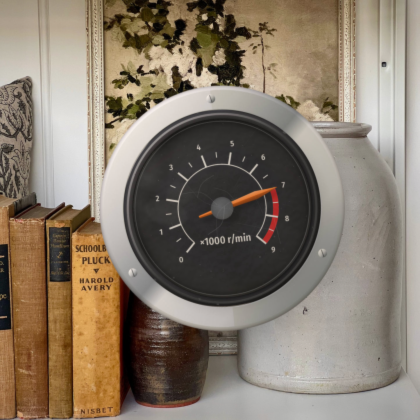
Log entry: 7000 rpm
